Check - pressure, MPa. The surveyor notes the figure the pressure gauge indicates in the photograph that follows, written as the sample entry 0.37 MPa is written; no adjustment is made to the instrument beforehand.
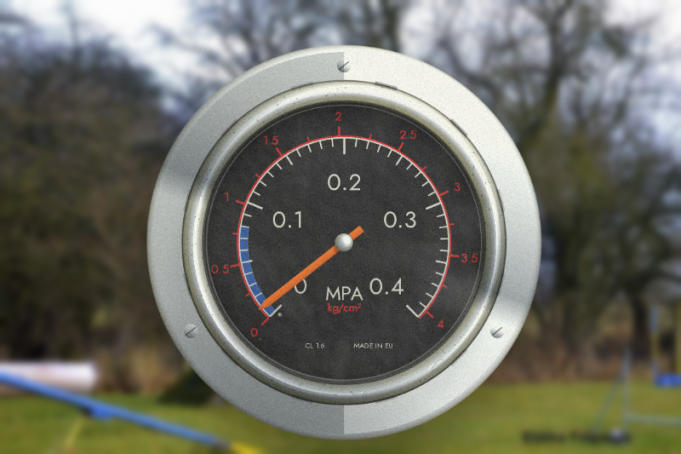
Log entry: 0.01 MPa
